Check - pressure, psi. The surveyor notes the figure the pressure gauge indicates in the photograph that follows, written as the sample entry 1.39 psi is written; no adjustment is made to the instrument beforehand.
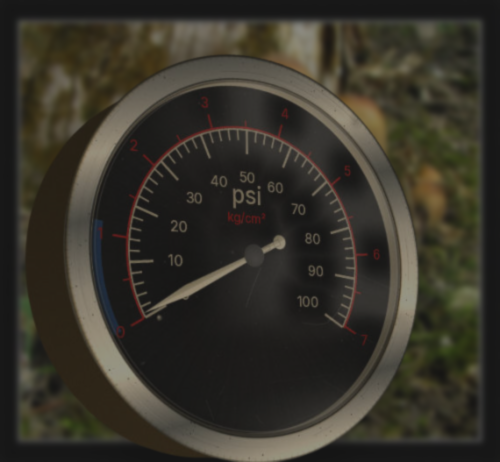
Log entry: 1 psi
